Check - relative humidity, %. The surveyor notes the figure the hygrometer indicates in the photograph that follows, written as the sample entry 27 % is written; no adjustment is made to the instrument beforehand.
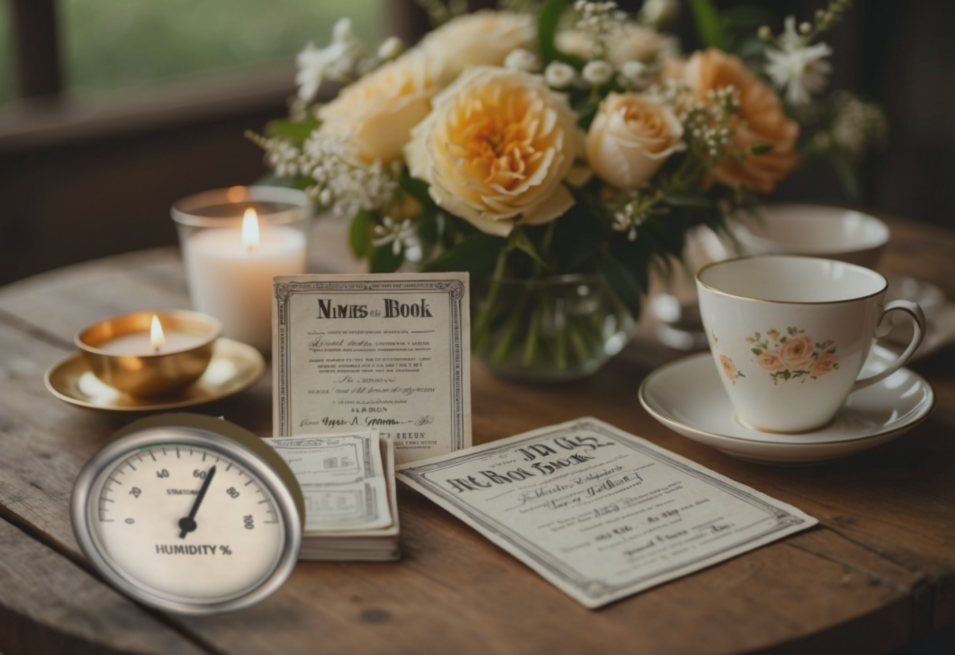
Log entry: 65 %
